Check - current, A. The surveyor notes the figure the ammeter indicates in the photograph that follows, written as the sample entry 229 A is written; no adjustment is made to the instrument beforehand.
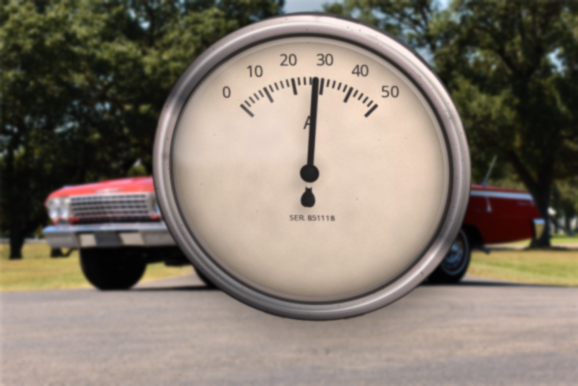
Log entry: 28 A
